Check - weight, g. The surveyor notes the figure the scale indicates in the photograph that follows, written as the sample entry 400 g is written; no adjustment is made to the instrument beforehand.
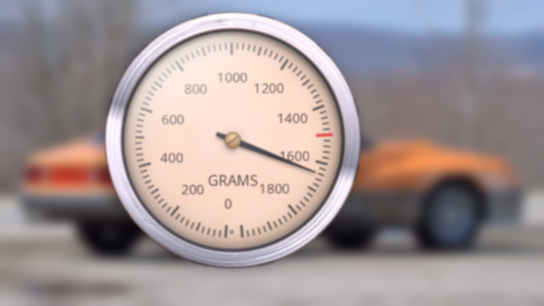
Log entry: 1640 g
